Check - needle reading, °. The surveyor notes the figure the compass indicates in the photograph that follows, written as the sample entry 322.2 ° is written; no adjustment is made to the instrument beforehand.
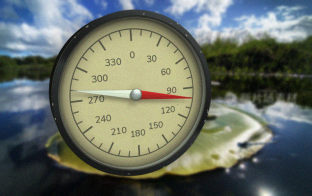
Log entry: 100 °
